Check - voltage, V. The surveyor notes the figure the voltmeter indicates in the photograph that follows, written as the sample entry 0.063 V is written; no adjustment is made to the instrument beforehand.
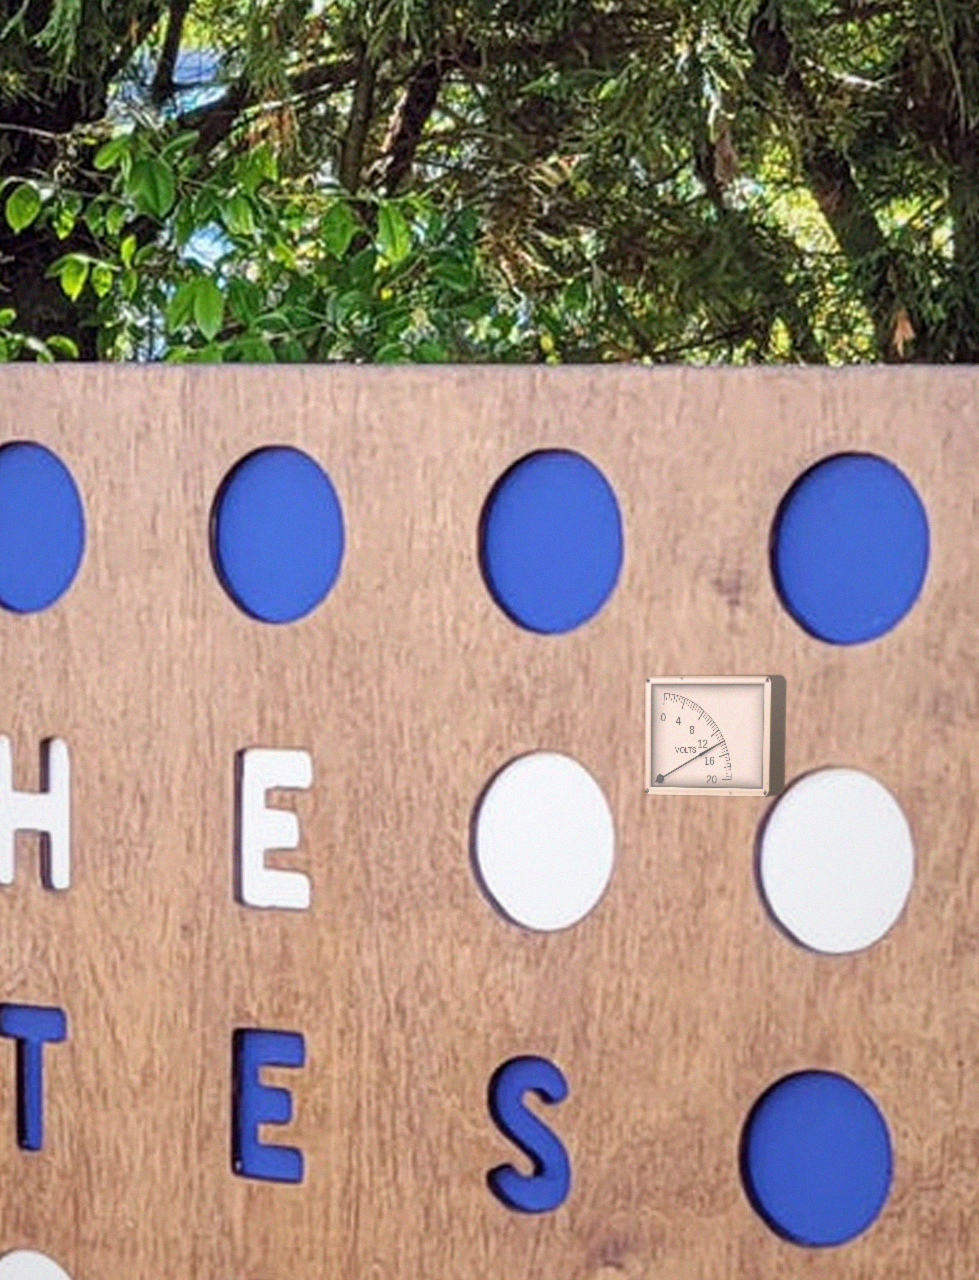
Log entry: 14 V
